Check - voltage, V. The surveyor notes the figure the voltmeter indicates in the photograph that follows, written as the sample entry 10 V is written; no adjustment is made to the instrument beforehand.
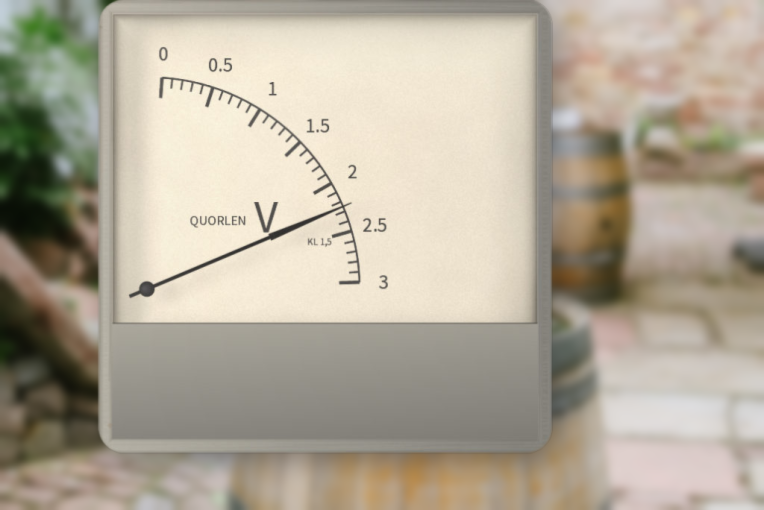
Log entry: 2.25 V
